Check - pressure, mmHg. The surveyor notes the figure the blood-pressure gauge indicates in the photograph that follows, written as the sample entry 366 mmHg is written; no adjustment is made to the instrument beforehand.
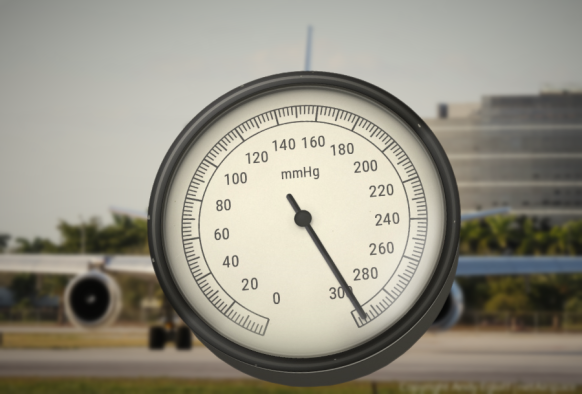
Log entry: 296 mmHg
